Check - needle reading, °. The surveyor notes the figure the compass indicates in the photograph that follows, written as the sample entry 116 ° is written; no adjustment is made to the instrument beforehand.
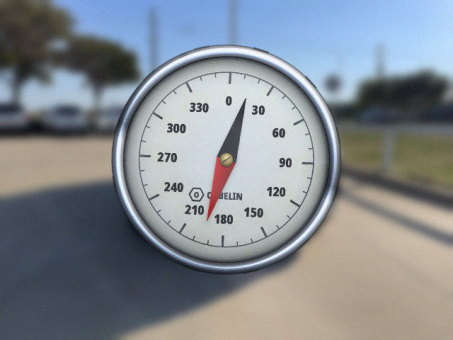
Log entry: 195 °
